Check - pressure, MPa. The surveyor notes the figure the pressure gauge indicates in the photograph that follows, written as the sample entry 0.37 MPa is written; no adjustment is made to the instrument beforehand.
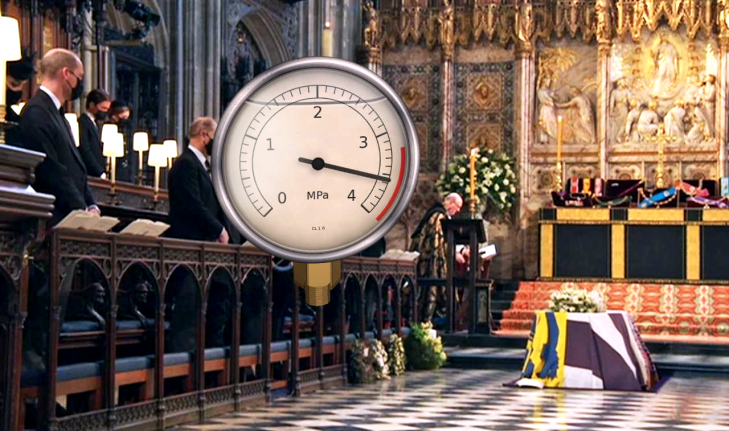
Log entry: 3.55 MPa
